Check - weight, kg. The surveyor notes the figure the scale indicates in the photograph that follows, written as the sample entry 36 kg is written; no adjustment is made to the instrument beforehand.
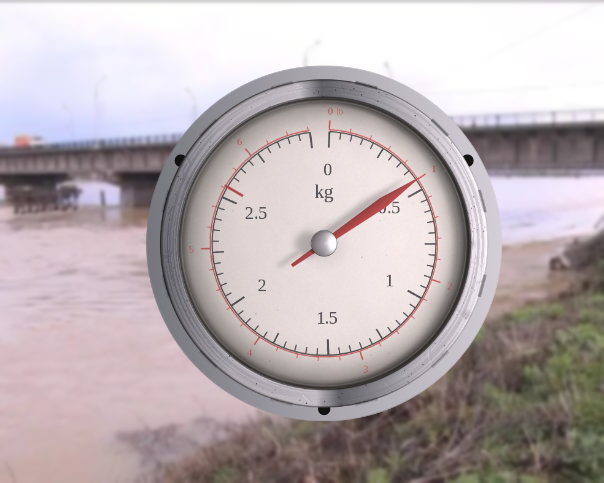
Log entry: 0.45 kg
